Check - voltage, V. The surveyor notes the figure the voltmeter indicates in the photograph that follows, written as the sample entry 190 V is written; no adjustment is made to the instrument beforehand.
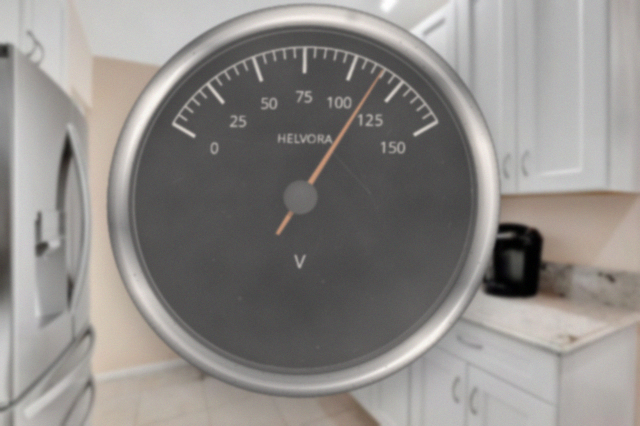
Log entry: 115 V
